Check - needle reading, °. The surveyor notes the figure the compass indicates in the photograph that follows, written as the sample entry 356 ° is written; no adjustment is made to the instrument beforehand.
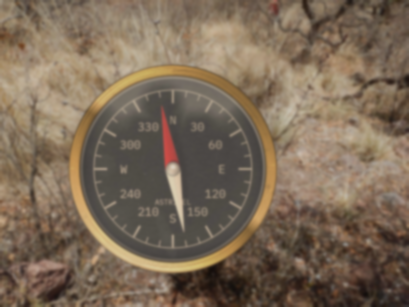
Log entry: 350 °
